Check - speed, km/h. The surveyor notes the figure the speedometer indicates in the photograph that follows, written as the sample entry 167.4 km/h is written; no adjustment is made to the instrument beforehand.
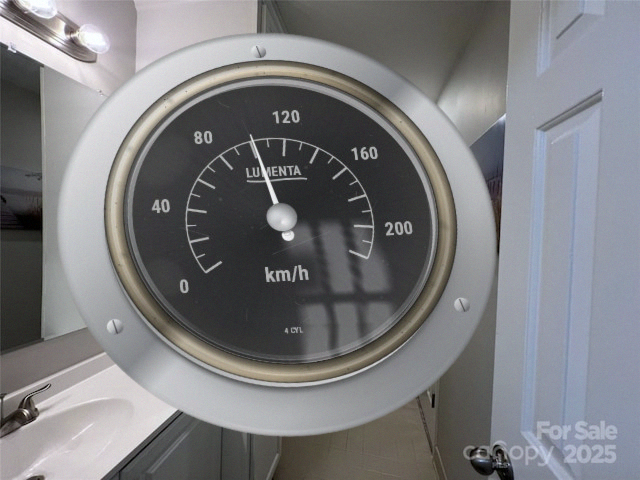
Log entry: 100 km/h
